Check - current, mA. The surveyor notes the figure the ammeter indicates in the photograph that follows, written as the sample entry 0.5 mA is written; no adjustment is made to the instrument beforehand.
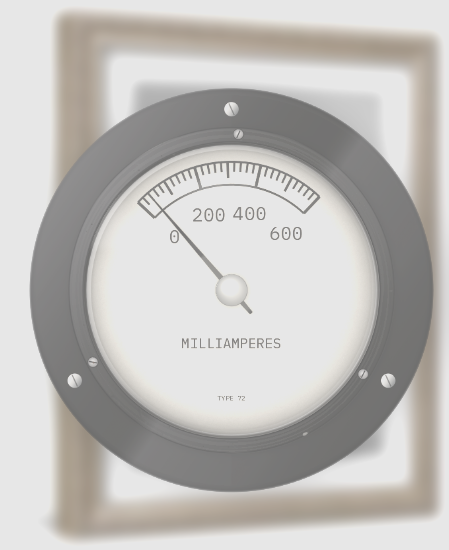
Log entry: 40 mA
